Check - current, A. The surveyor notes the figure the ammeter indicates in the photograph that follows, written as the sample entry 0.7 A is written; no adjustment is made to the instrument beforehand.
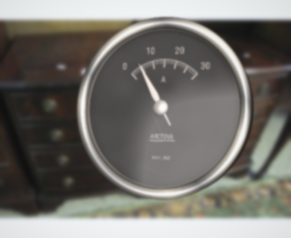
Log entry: 5 A
